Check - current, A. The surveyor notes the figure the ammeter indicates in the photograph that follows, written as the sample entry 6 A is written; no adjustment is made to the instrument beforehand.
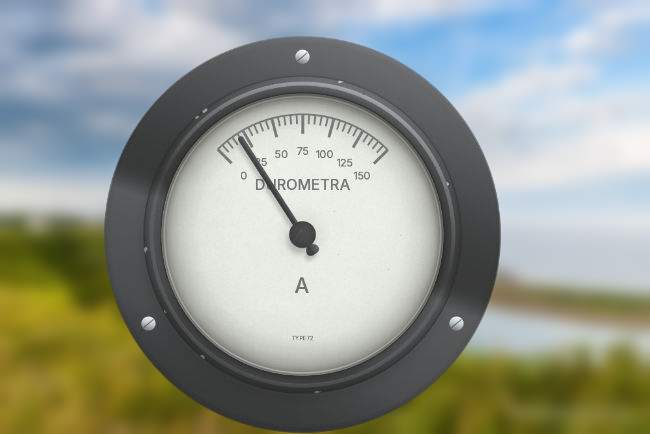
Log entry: 20 A
